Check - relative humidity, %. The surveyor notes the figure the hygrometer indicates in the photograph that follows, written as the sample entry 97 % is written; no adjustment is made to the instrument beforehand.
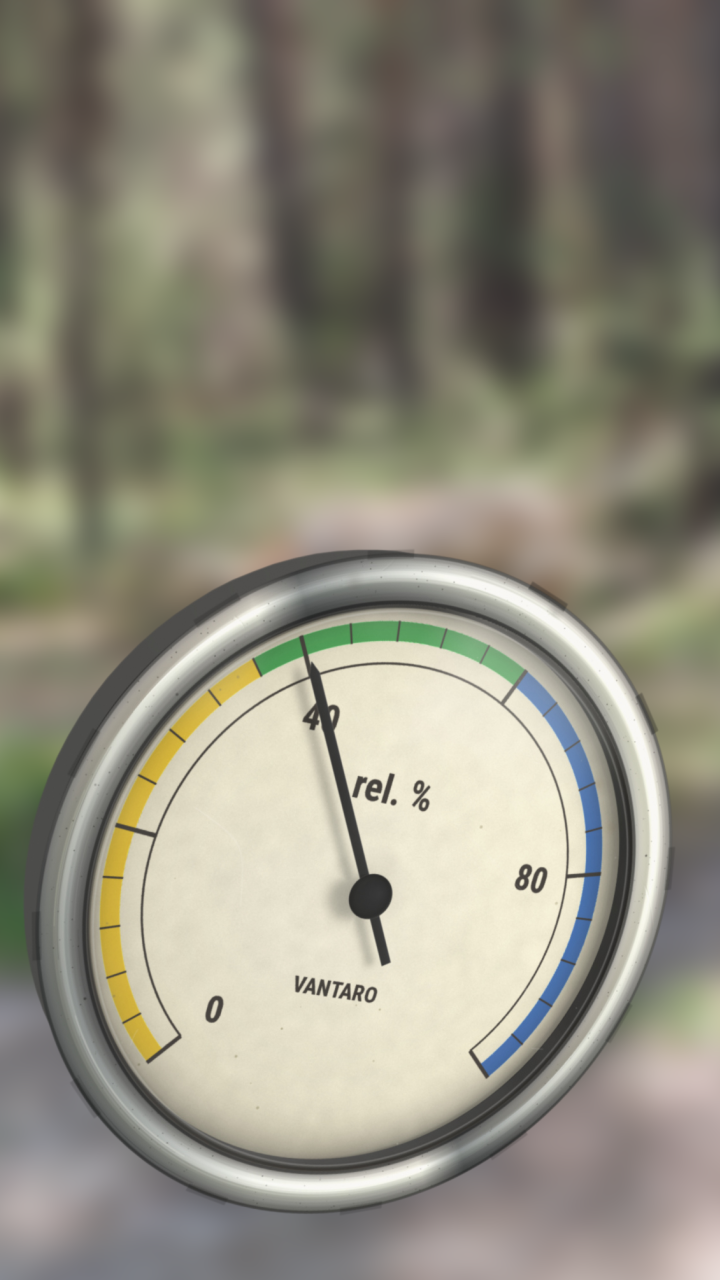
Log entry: 40 %
